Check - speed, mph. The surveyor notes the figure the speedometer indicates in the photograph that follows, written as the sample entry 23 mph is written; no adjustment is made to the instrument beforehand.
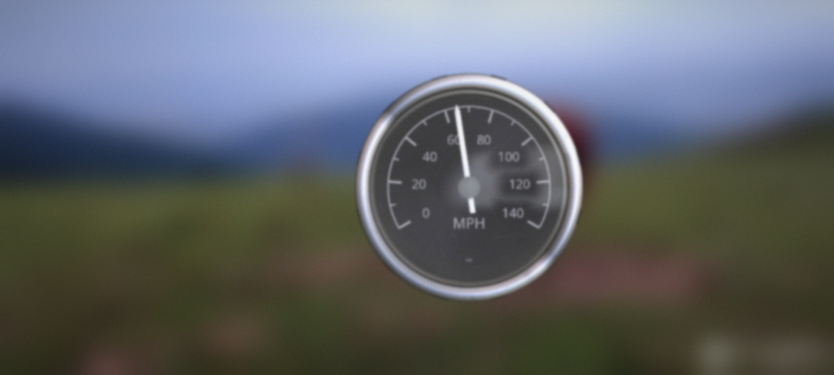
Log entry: 65 mph
